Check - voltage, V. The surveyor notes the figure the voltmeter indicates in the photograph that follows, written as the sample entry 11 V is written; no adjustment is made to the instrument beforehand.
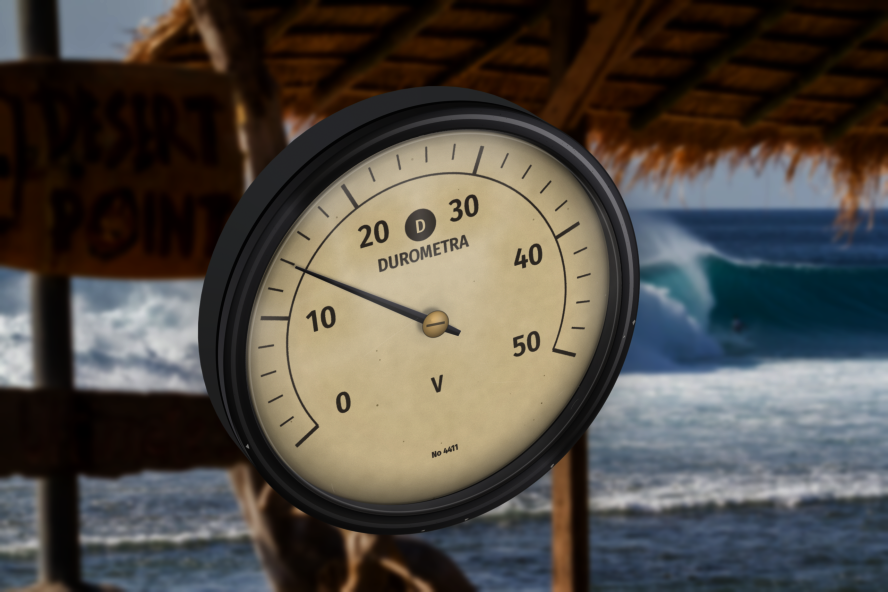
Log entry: 14 V
